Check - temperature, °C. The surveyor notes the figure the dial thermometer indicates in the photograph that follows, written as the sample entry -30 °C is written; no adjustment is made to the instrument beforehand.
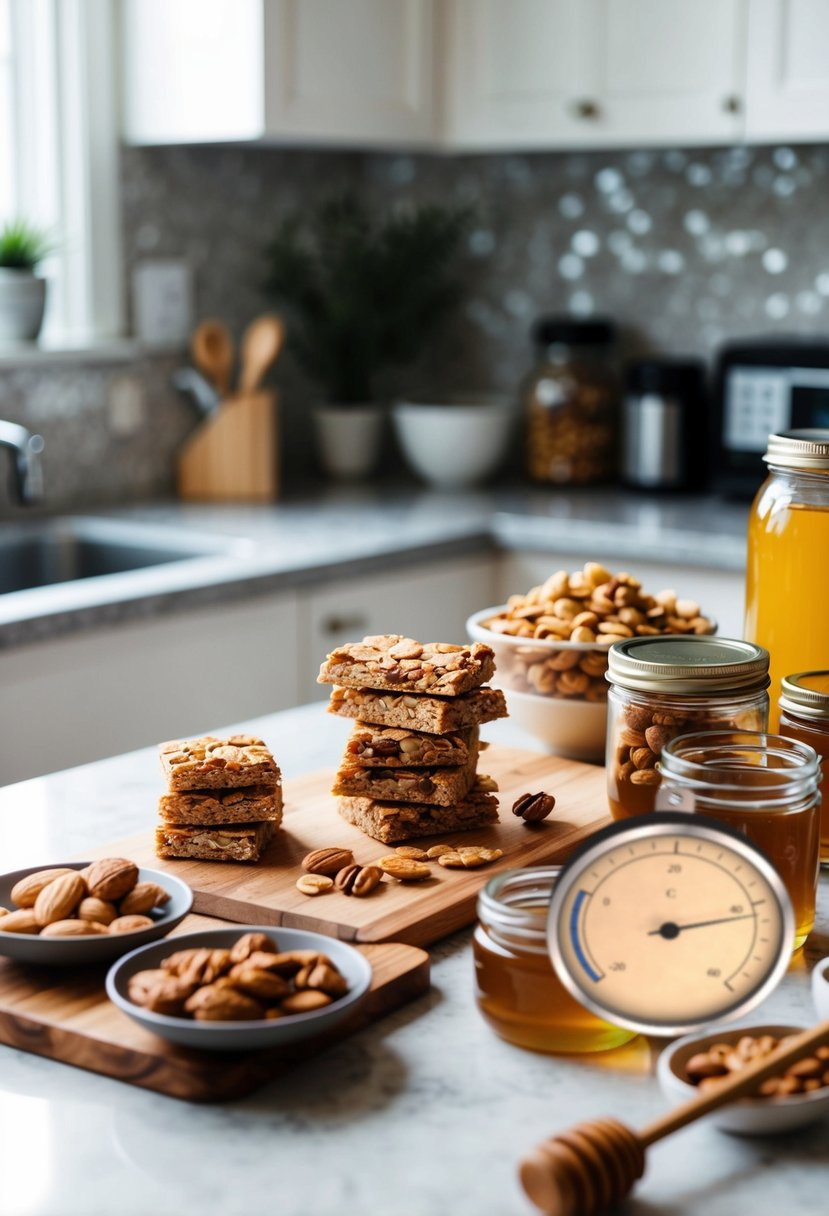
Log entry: 42 °C
